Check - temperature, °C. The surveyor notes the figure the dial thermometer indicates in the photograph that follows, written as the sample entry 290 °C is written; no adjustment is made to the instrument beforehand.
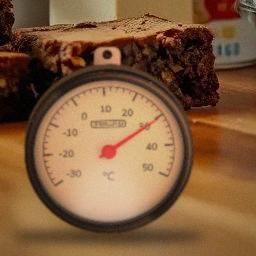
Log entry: 30 °C
